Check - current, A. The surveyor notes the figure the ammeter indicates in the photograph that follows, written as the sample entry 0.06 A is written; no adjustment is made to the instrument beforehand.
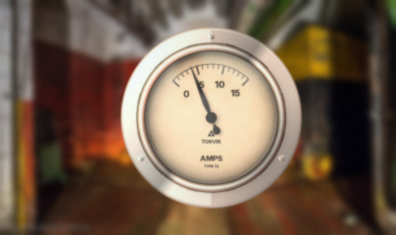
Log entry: 4 A
